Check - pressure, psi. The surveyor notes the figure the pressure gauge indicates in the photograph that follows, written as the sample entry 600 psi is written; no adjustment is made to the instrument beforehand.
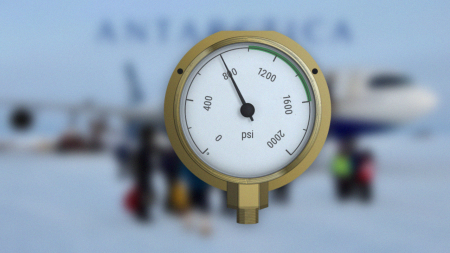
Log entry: 800 psi
